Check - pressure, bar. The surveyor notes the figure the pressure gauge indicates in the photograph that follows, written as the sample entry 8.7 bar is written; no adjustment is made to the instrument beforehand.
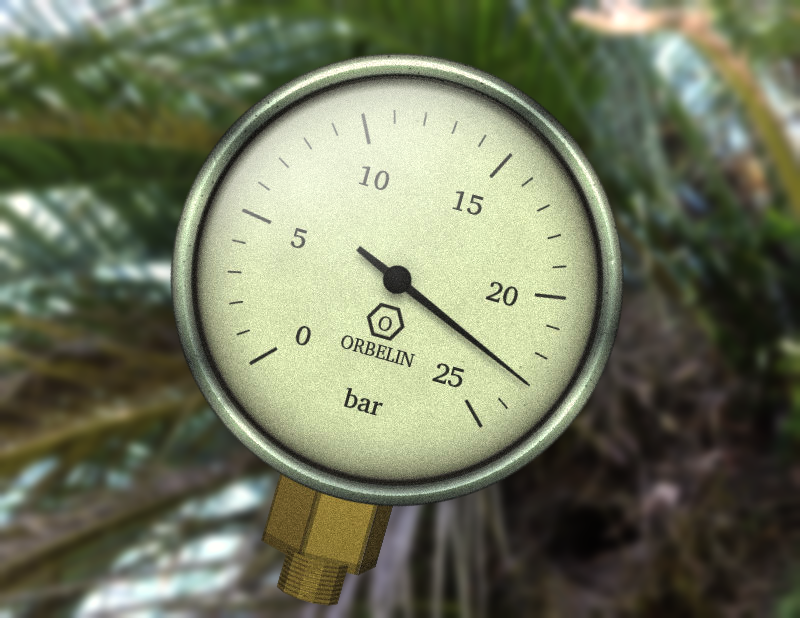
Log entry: 23 bar
